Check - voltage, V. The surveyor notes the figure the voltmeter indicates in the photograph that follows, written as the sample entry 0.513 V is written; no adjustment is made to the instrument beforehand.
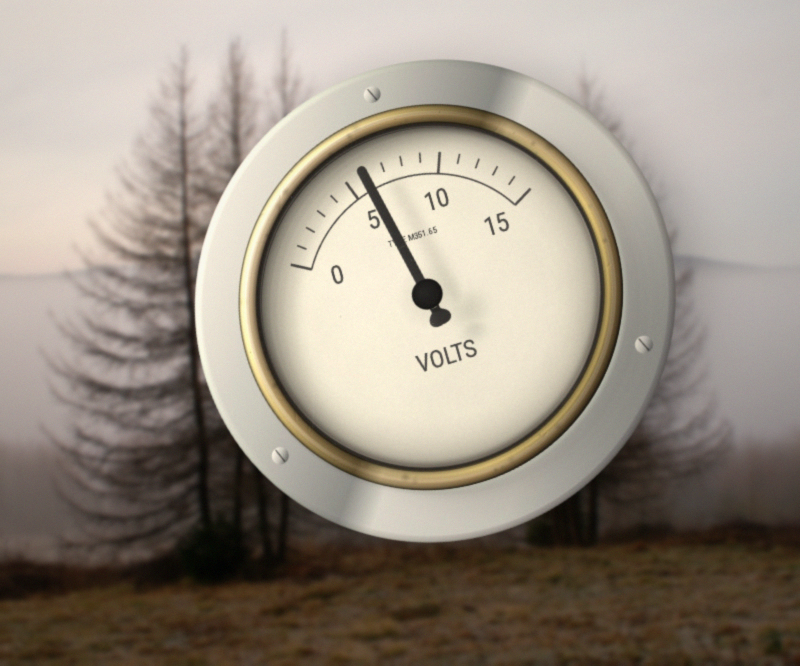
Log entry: 6 V
